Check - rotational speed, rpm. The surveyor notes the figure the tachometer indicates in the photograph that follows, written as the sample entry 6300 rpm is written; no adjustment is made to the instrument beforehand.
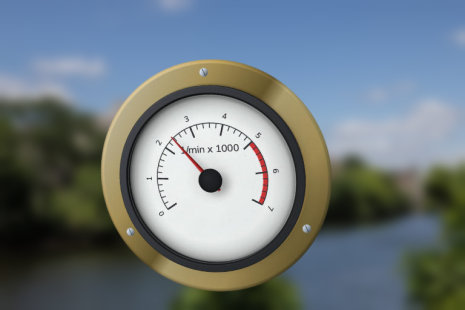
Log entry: 2400 rpm
